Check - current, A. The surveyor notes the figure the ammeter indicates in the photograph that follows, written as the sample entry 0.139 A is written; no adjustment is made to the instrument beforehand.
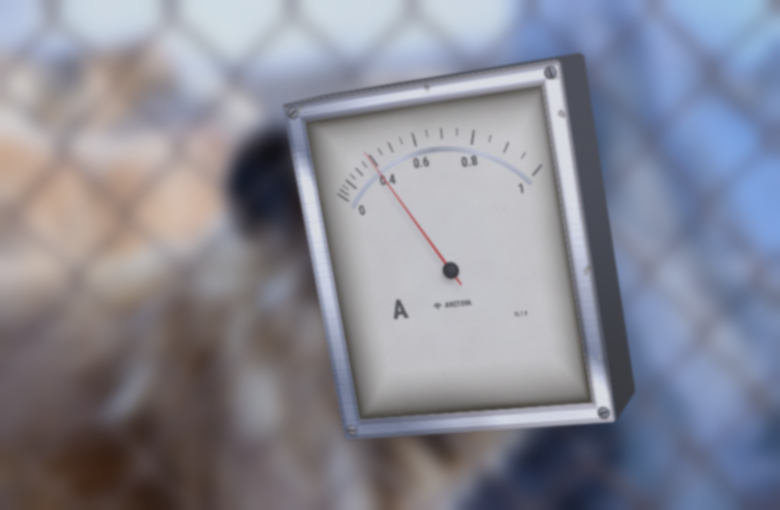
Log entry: 0.4 A
